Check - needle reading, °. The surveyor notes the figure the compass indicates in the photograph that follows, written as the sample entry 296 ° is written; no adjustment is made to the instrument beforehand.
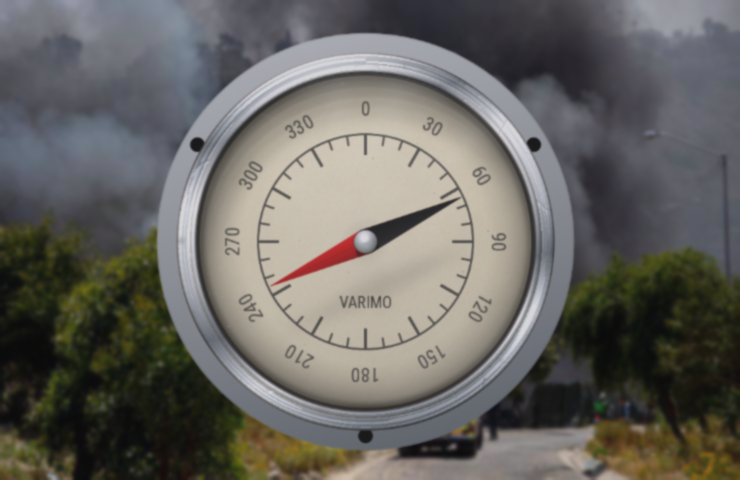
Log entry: 245 °
